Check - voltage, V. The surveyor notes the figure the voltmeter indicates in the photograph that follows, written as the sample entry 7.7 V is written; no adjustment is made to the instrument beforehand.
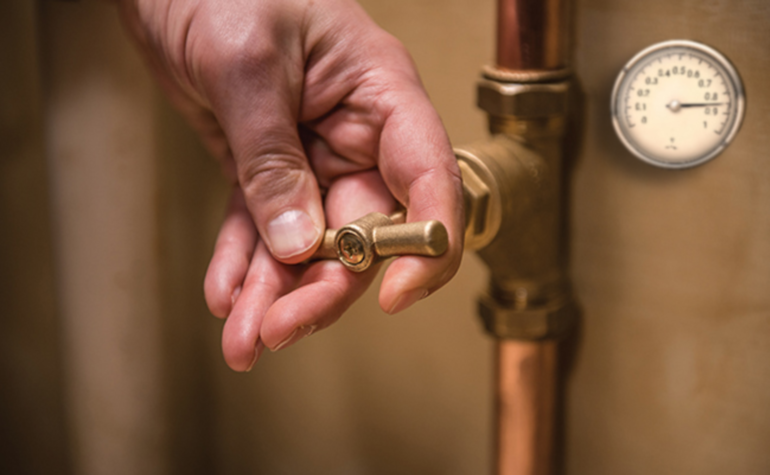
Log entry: 0.85 V
